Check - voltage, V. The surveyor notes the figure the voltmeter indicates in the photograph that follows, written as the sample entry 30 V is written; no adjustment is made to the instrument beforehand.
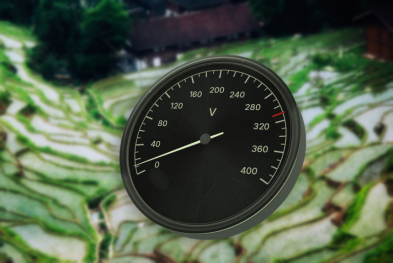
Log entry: 10 V
